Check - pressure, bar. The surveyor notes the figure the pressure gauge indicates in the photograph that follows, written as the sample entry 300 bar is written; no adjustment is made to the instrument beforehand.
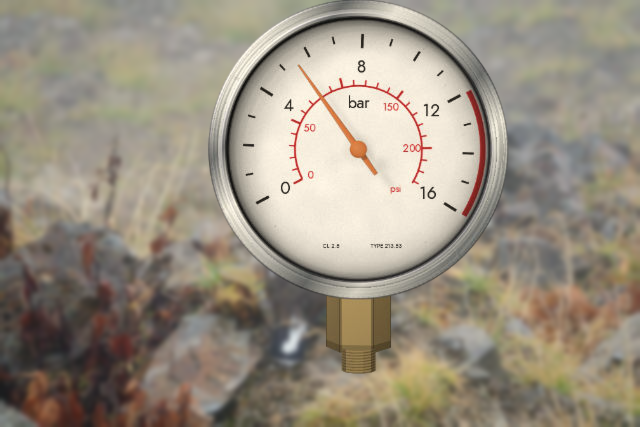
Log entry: 5.5 bar
